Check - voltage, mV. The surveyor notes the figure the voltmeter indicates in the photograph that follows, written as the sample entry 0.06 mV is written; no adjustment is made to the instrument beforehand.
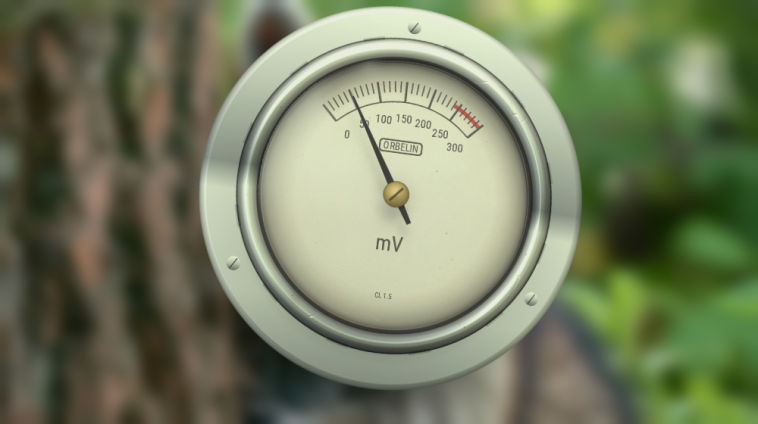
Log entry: 50 mV
